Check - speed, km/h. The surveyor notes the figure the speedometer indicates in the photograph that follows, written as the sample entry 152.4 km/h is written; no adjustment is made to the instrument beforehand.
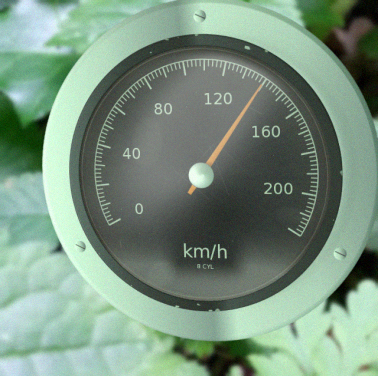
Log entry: 140 km/h
